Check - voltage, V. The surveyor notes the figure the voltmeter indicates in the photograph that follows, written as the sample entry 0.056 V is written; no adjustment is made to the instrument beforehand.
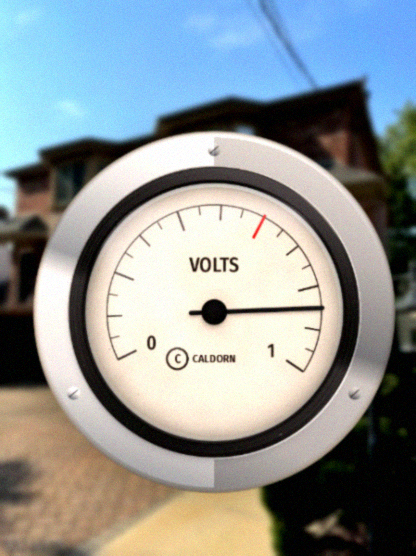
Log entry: 0.85 V
